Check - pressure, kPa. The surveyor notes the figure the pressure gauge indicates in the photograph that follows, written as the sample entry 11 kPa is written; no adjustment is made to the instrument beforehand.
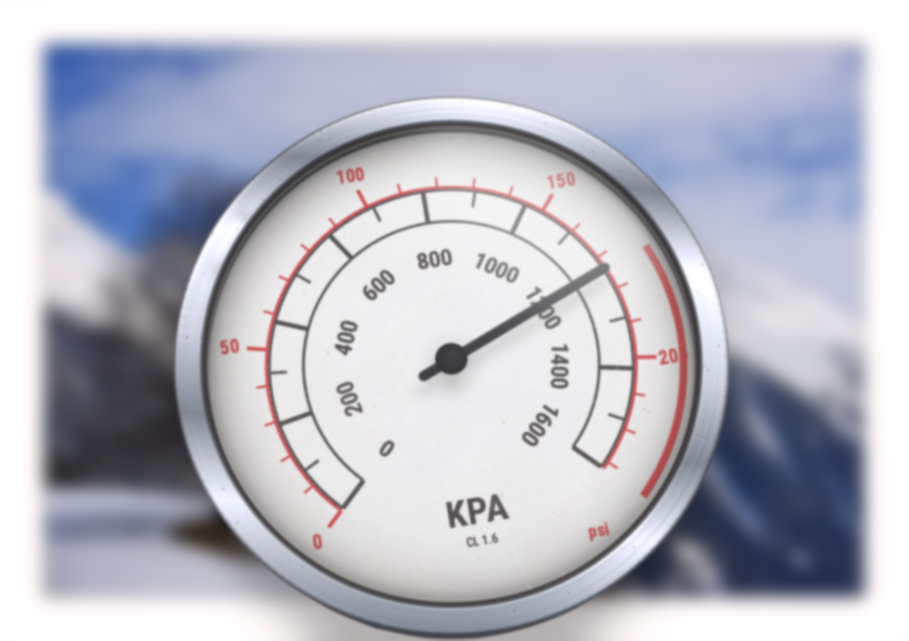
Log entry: 1200 kPa
